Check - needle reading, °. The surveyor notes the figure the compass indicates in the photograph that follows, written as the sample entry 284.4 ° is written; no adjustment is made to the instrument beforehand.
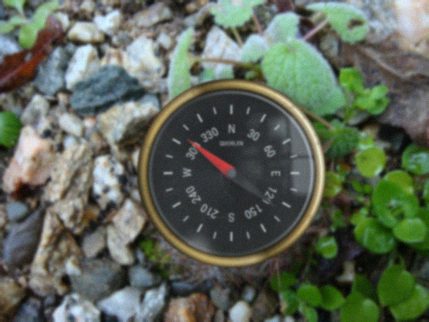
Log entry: 307.5 °
